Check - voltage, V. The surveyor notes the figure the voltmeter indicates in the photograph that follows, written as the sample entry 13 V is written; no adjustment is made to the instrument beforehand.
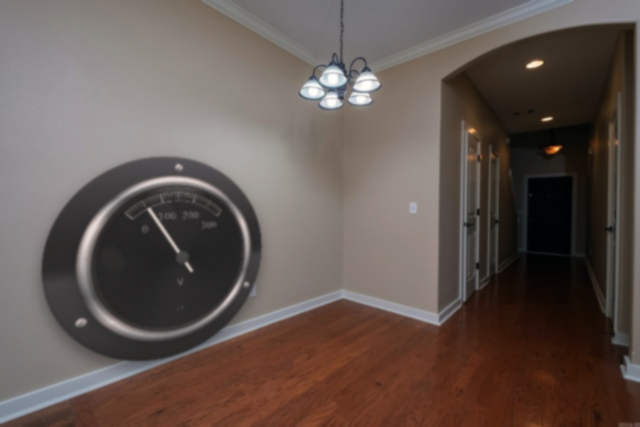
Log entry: 50 V
